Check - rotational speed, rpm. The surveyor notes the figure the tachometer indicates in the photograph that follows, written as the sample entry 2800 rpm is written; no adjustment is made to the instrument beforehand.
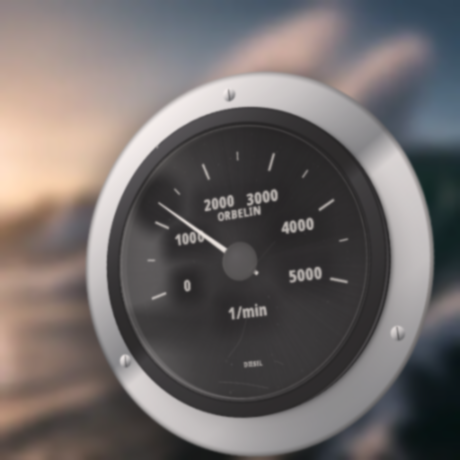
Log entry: 1250 rpm
